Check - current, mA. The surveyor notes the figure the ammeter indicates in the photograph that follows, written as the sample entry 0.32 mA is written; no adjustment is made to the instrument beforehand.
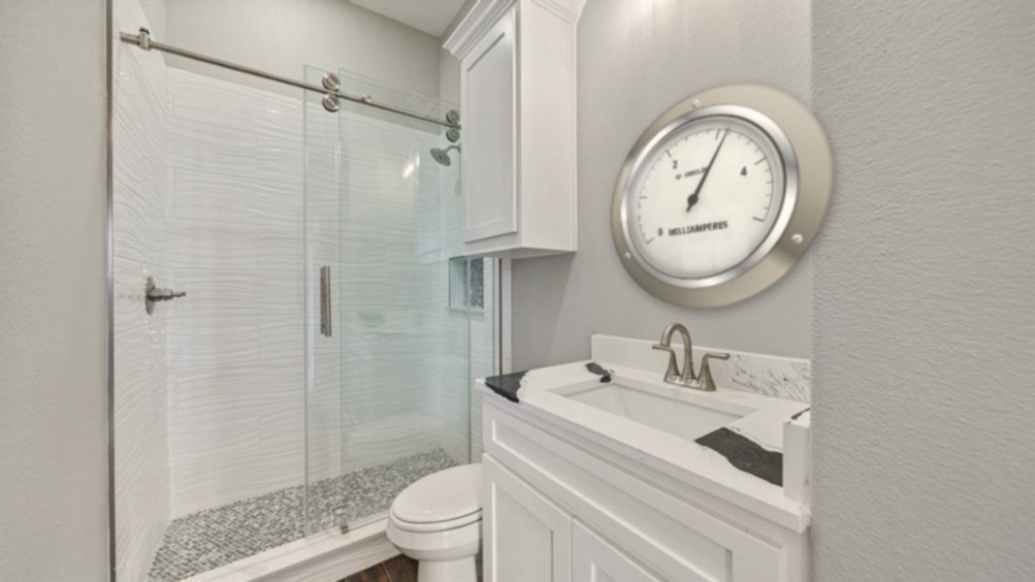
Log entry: 3.2 mA
